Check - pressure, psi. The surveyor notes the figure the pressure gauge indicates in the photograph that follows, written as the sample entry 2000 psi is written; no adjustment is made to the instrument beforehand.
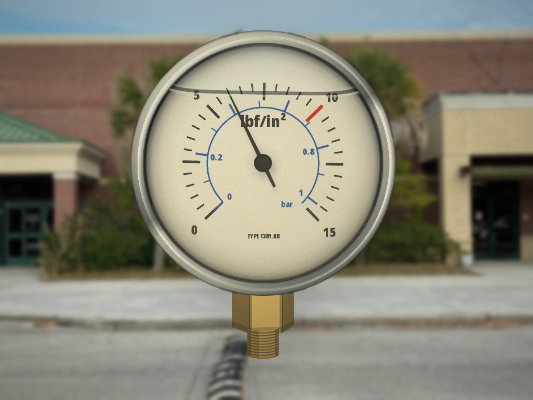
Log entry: 6 psi
